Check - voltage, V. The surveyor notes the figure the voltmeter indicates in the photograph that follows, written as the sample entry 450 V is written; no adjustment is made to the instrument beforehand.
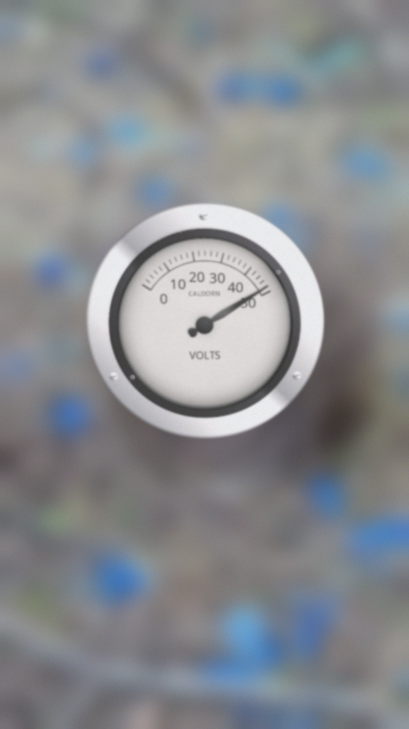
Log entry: 48 V
